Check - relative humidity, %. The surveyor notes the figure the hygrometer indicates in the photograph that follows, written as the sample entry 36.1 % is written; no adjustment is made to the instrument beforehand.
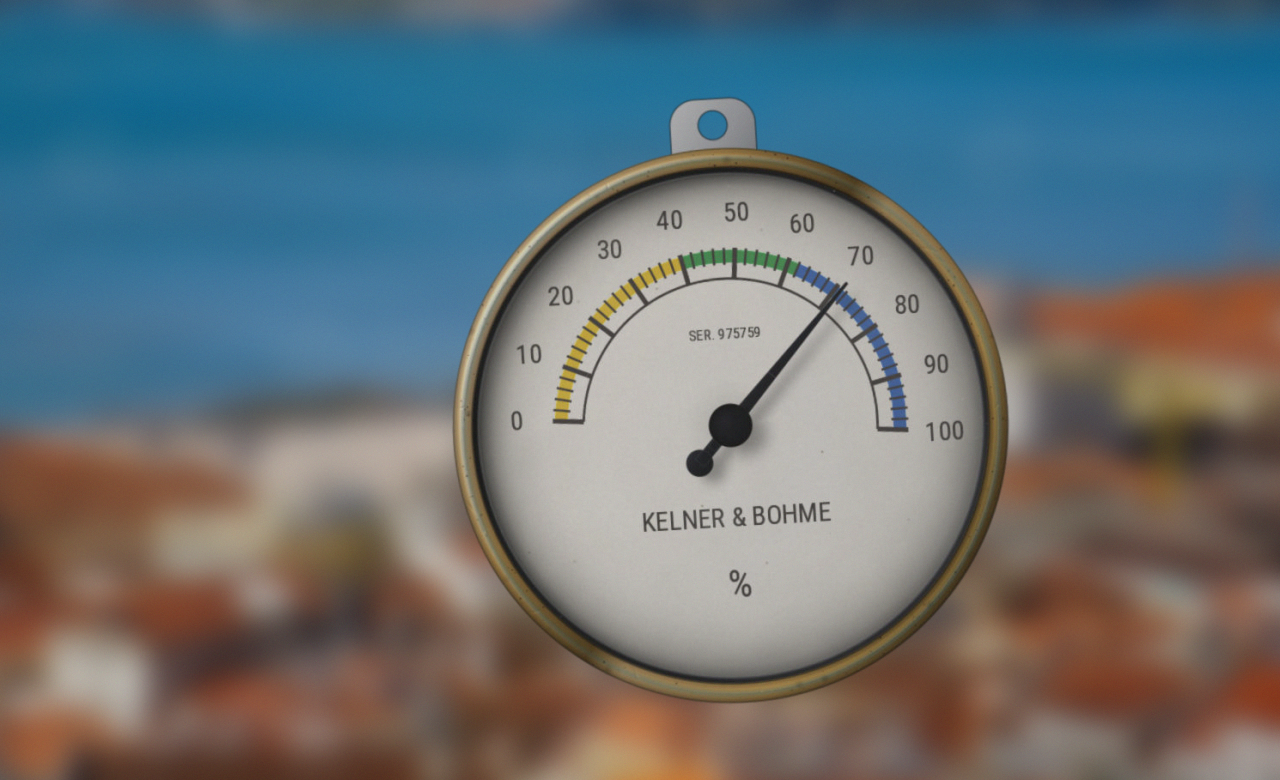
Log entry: 71 %
